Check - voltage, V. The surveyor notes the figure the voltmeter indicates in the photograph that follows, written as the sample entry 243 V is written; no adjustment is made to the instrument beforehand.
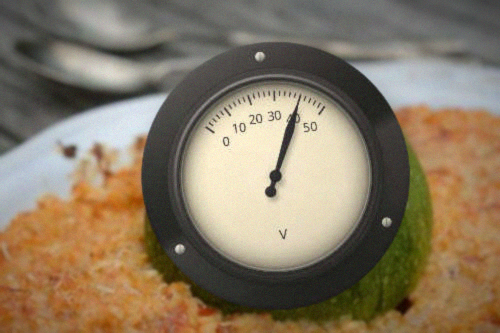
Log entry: 40 V
